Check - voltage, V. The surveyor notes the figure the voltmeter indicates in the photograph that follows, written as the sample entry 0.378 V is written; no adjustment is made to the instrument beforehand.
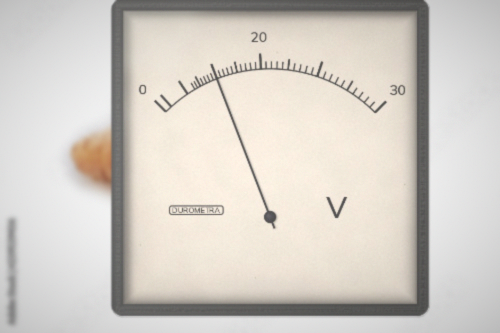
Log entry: 15 V
